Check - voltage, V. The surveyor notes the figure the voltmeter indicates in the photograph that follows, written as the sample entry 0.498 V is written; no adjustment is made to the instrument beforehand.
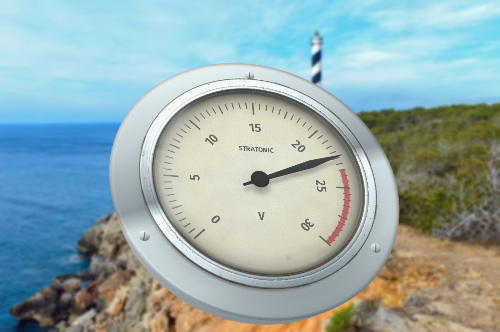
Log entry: 22.5 V
